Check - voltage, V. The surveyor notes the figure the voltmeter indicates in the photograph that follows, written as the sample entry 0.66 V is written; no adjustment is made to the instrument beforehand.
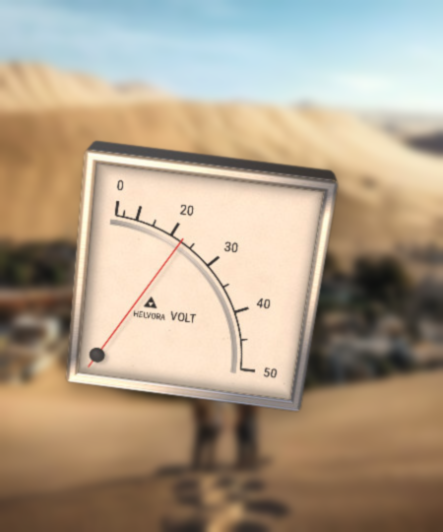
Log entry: 22.5 V
